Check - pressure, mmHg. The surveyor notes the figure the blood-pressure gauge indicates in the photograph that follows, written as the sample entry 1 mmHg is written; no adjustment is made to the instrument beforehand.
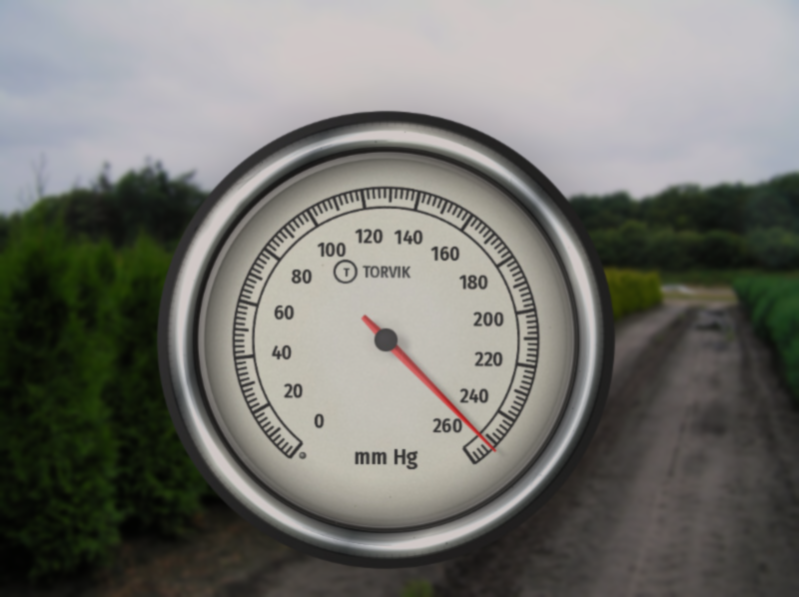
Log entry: 252 mmHg
